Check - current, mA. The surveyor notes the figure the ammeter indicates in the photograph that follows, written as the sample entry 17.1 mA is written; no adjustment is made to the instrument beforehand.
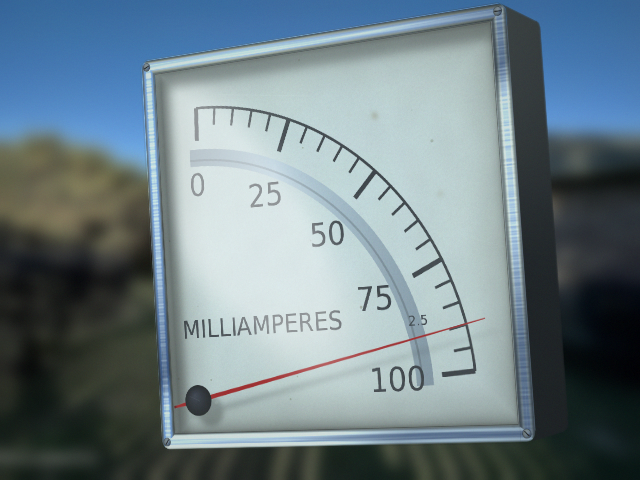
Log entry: 90 mA
